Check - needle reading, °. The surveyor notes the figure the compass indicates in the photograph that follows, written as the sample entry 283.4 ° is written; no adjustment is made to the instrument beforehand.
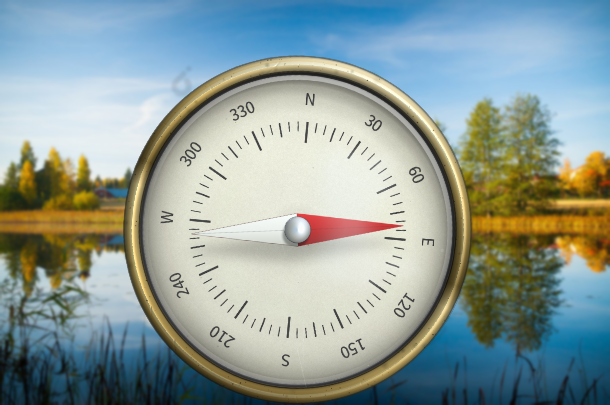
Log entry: 82.5 °
